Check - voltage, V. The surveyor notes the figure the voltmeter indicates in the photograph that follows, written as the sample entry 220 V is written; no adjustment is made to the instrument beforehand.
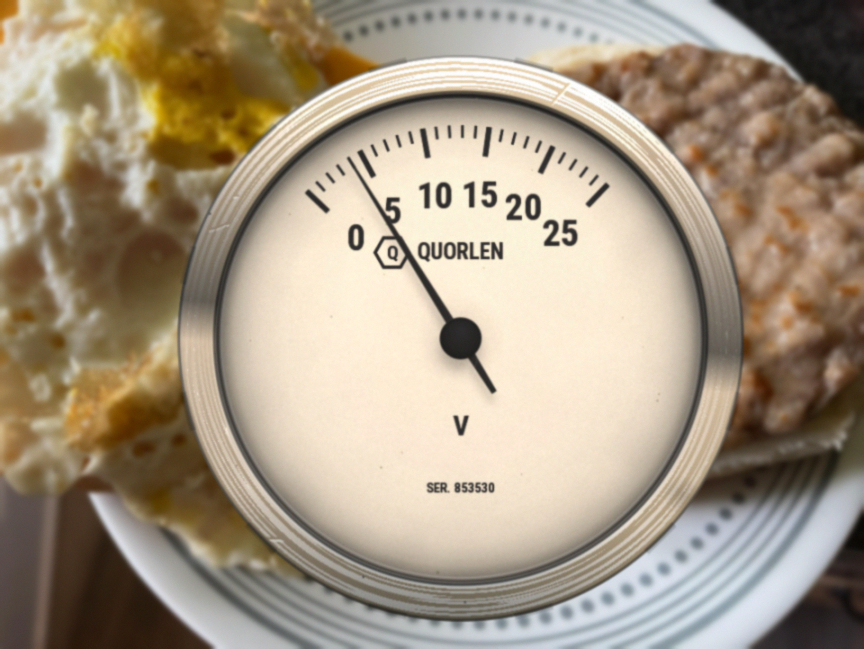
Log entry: 4 V
